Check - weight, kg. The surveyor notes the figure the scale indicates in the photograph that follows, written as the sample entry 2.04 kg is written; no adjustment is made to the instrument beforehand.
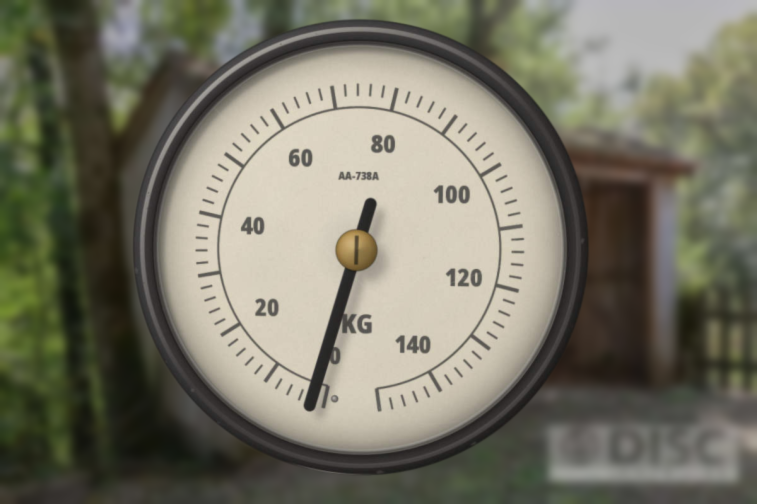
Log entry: 2 kg
